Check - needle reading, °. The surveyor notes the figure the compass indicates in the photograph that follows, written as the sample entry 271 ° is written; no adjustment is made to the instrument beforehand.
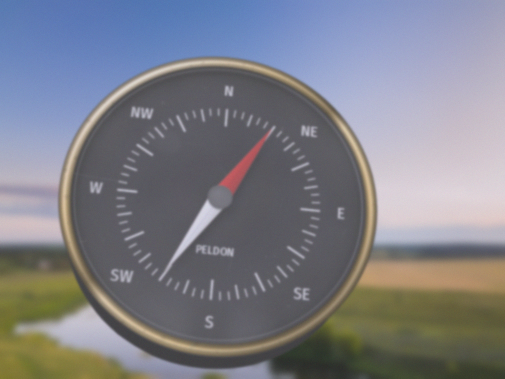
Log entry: 30 °
